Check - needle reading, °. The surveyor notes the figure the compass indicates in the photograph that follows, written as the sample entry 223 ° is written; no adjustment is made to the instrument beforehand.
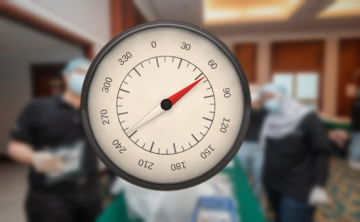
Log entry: 65 °
